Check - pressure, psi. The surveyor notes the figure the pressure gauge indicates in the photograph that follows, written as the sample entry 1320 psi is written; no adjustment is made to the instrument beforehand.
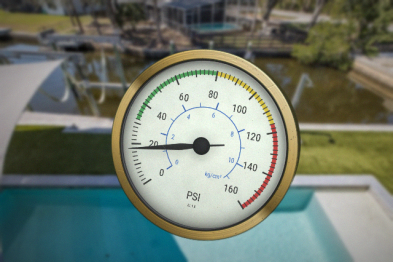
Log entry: 18 psi
